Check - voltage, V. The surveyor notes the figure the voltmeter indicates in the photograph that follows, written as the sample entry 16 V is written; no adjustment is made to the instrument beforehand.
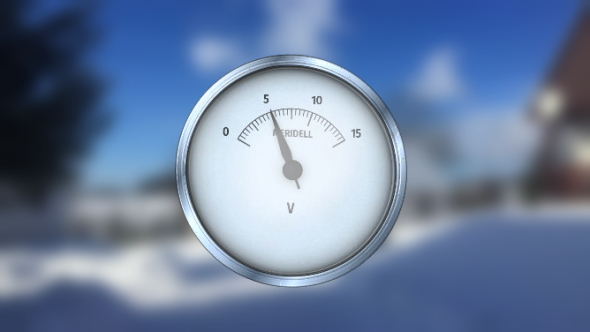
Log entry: 5 V
